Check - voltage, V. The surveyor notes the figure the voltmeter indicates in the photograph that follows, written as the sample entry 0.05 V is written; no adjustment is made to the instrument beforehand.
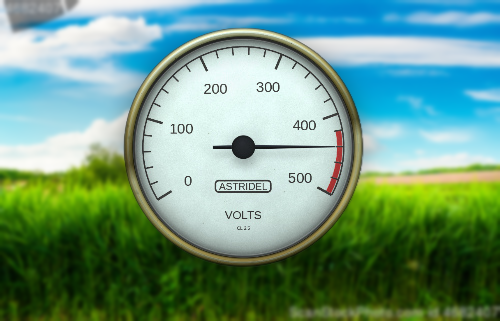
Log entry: 440 V
